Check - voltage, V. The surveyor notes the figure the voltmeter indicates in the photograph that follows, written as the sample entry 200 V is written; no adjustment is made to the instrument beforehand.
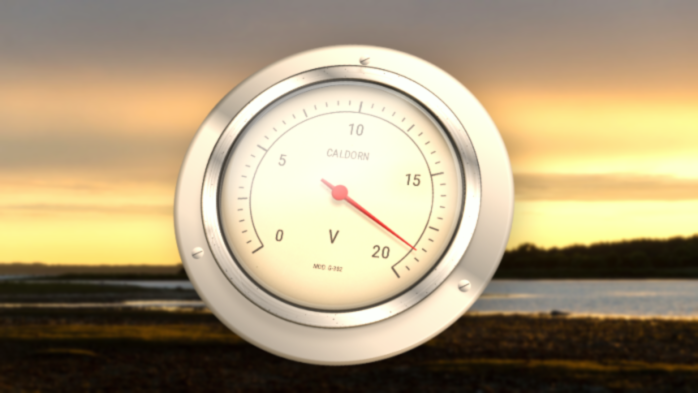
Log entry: 18.75 V
